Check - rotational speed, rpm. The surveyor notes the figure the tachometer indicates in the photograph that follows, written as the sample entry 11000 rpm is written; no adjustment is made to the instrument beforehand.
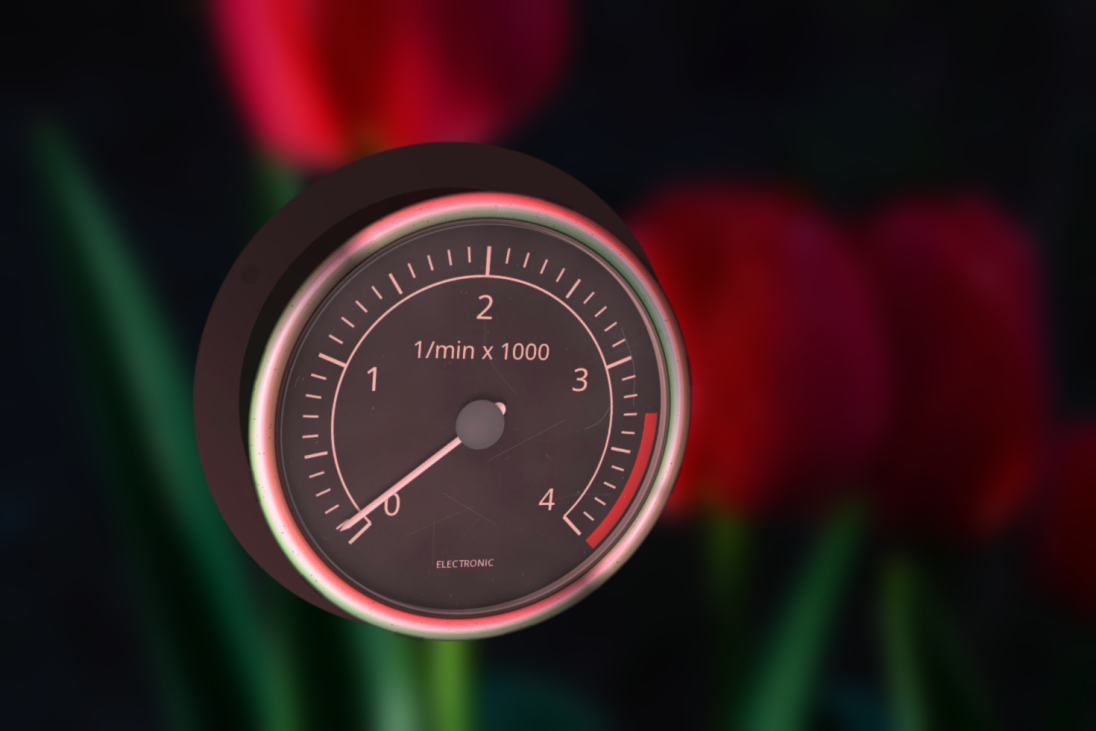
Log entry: 100 rpm
